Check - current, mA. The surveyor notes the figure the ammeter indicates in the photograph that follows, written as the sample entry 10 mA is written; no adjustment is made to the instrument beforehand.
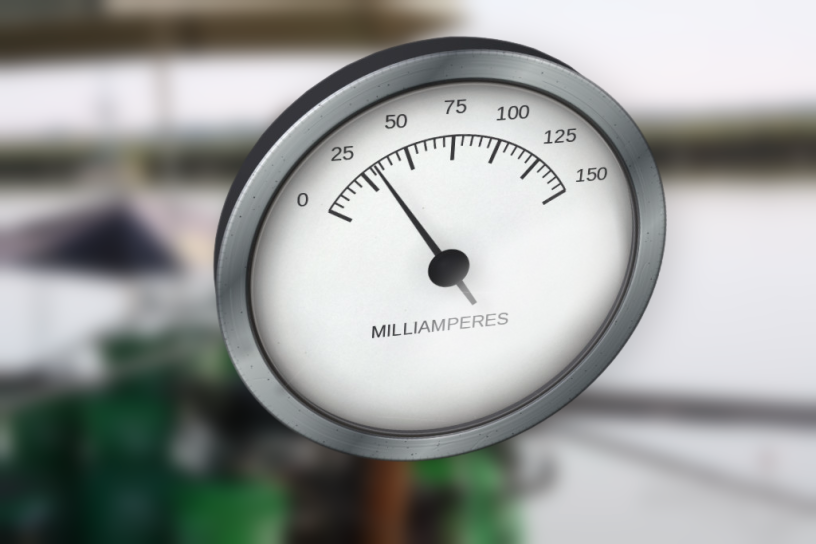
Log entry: 32.5 mA
